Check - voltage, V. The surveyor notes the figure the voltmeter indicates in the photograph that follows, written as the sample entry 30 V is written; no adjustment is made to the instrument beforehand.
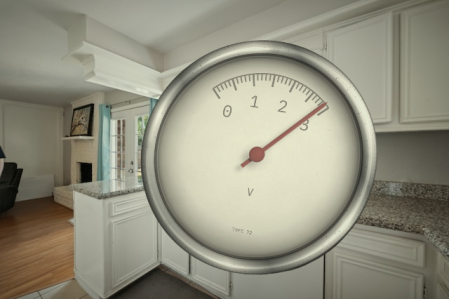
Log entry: 2.9 V
